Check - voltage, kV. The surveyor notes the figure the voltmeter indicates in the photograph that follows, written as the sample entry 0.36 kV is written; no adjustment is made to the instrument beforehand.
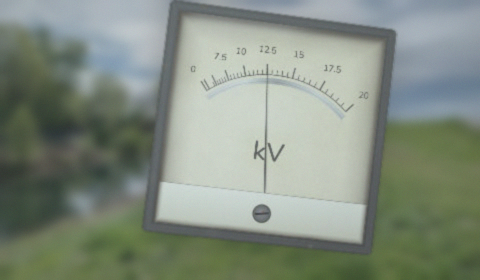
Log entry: 12.5 kV
